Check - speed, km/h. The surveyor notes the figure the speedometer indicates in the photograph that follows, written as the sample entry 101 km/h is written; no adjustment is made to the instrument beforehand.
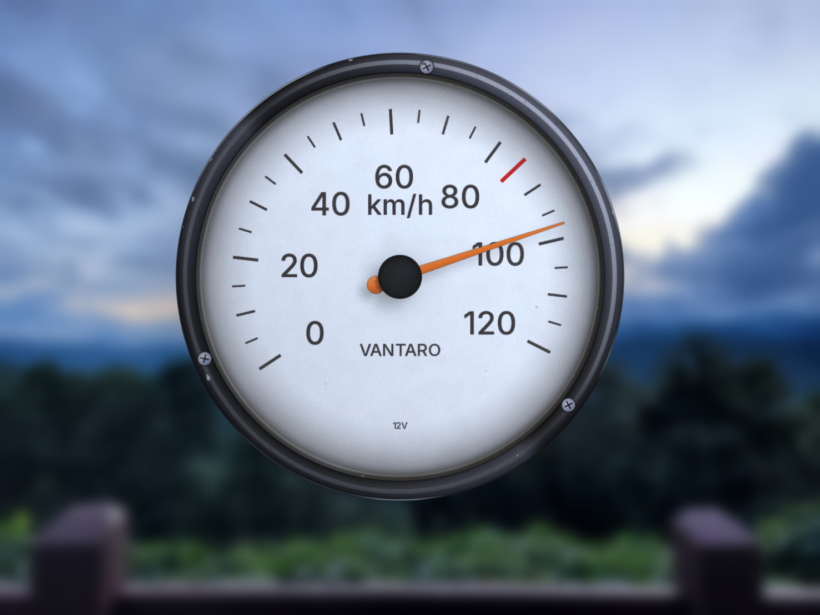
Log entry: 97.5 km/h
